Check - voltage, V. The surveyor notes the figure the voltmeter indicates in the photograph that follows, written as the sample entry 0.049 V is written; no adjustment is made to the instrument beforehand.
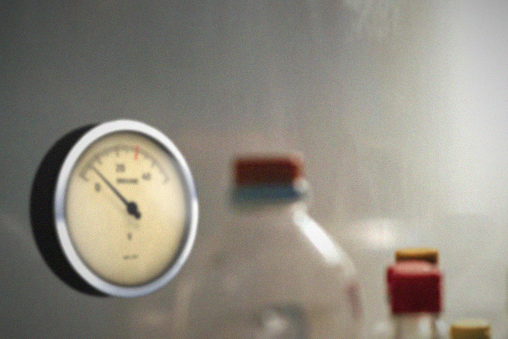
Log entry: 5 V
